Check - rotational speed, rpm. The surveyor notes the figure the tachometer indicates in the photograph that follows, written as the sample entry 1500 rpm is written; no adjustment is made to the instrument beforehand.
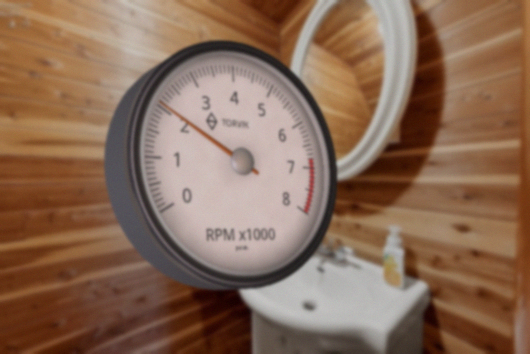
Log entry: 2000 rpm
